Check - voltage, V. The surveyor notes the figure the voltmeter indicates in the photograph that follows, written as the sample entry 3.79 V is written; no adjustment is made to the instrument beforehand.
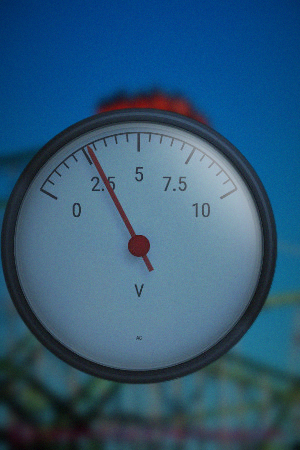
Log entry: 2.75 V
